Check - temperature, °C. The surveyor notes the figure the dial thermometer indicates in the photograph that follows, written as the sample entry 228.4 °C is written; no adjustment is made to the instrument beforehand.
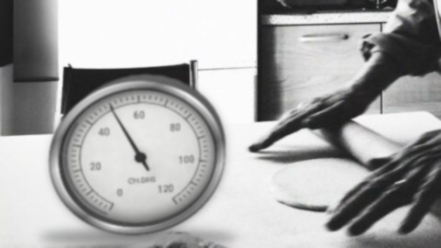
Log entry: 50 °C
